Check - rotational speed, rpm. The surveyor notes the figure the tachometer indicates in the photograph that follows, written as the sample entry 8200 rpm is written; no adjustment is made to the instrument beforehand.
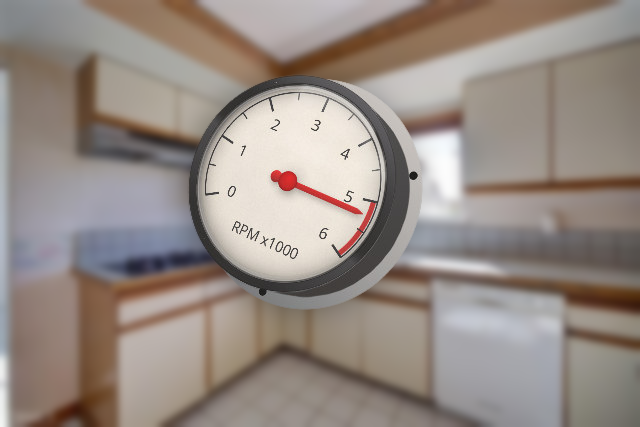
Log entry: 5250 rpm
